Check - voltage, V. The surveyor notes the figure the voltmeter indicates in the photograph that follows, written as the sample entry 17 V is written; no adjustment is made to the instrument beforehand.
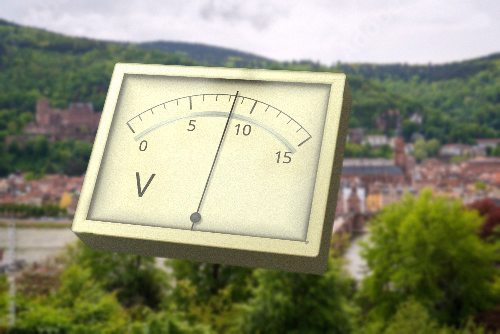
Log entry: 8.5 V
